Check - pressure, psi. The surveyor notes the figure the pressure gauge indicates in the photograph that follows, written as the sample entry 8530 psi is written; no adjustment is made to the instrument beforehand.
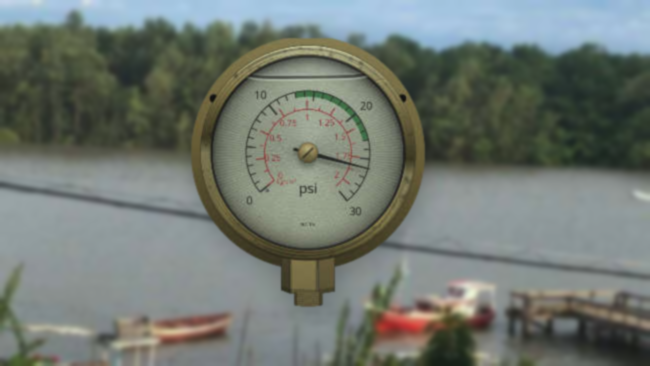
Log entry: 26 psi
